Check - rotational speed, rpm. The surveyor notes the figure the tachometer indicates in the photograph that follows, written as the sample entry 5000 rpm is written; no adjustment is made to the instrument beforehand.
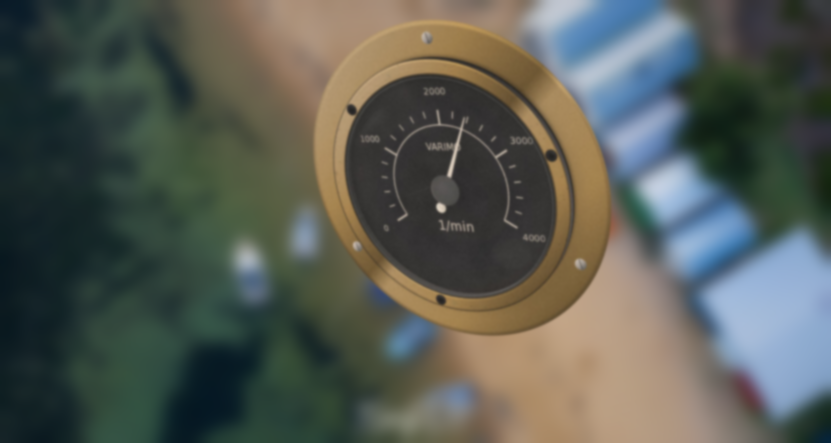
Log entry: 2400 rpm
